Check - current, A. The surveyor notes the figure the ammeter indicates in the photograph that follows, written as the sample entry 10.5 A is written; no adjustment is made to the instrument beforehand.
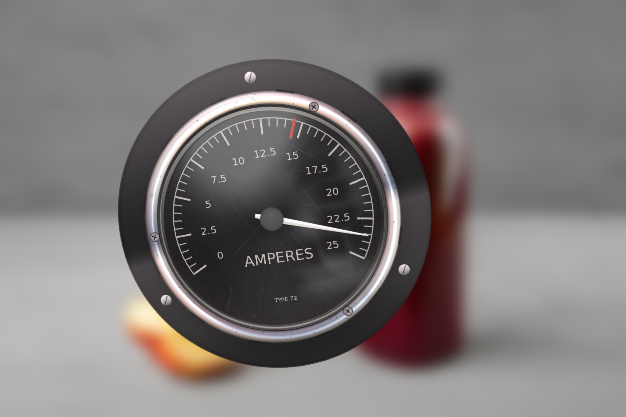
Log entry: 23.5 A
